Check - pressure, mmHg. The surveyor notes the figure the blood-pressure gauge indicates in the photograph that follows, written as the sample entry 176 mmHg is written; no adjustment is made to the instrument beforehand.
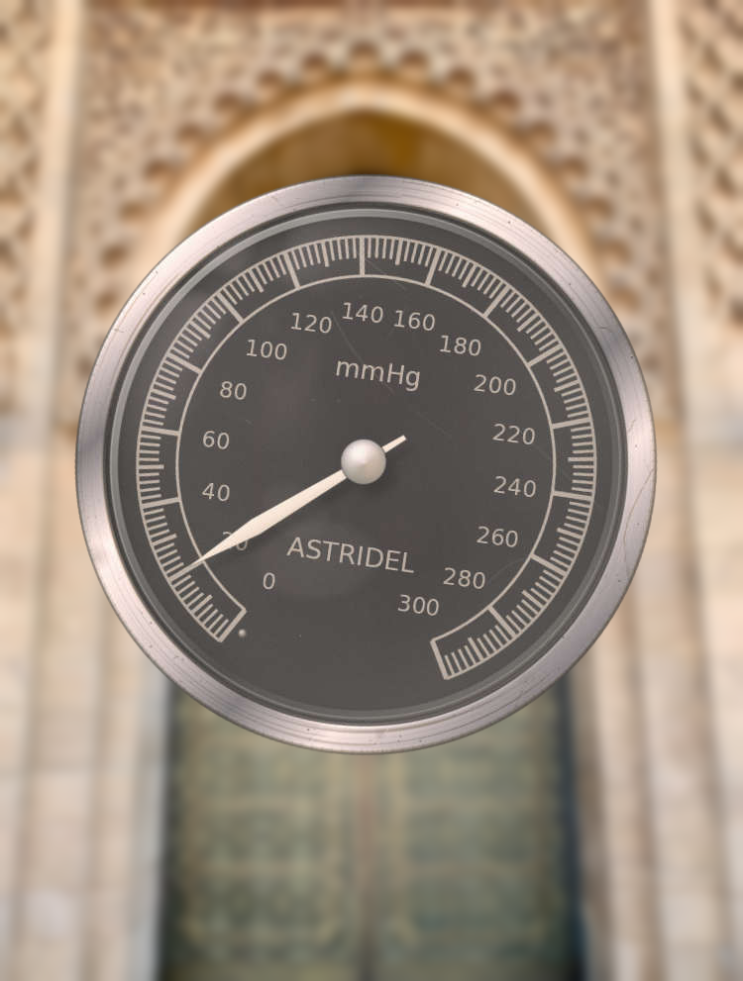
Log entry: 20 mmHg
